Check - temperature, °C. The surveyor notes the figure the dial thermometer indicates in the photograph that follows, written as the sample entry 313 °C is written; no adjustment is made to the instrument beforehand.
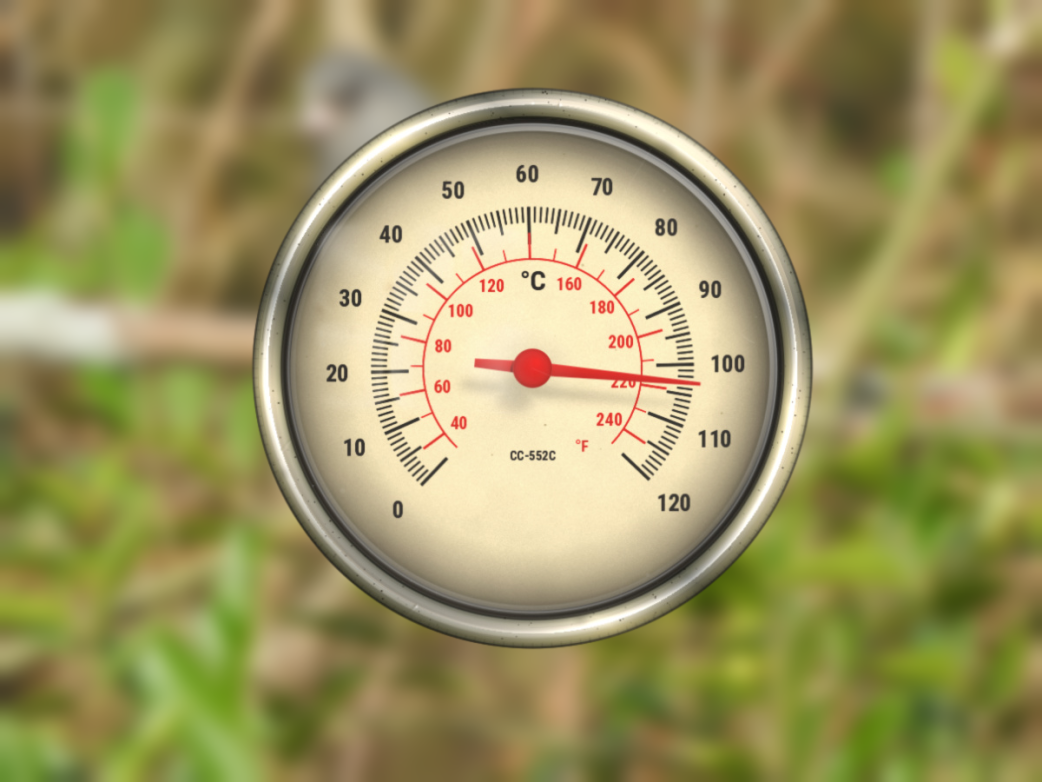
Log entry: 103 °C
